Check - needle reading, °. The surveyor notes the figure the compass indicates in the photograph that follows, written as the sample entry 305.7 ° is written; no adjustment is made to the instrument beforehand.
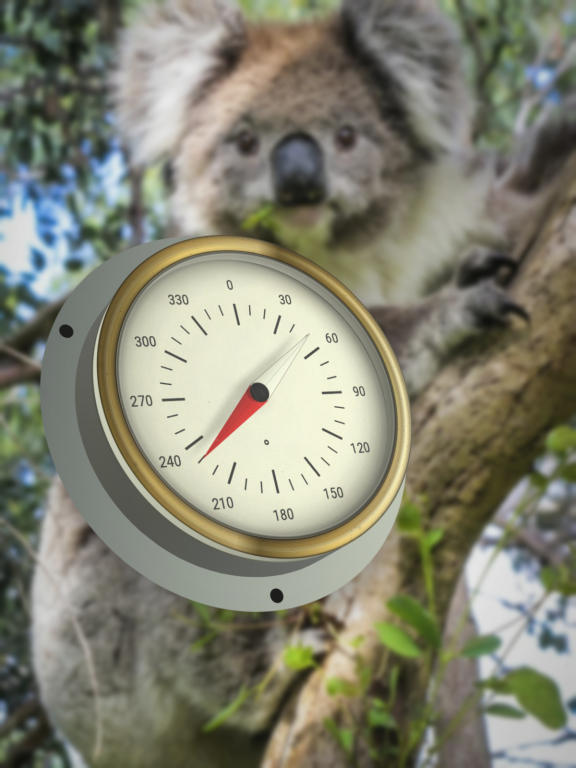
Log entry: 230 °
